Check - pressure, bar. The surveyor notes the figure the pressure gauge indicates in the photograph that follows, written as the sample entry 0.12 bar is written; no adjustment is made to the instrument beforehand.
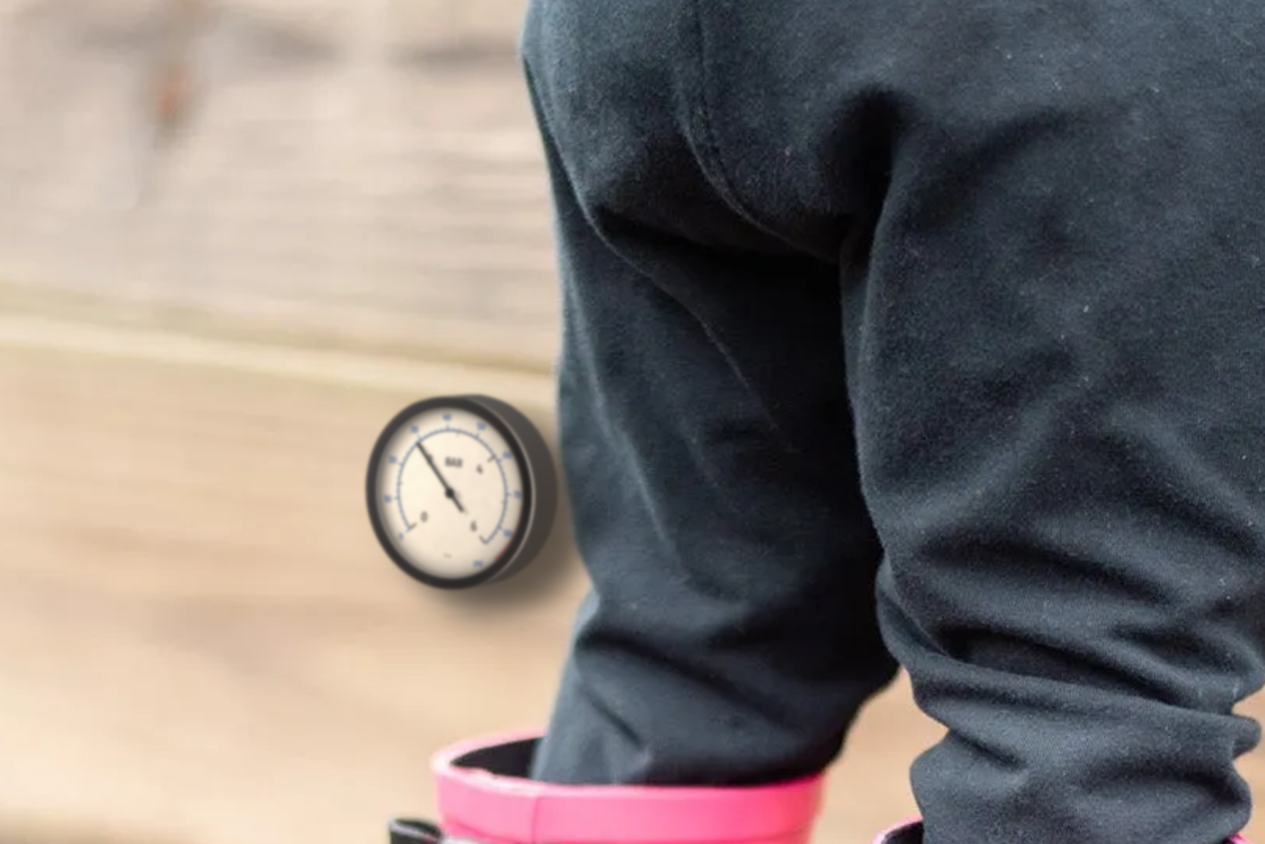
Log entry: 2 bar
